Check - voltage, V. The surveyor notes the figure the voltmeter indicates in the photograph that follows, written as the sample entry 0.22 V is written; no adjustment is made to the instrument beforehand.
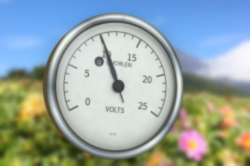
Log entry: 10 V
